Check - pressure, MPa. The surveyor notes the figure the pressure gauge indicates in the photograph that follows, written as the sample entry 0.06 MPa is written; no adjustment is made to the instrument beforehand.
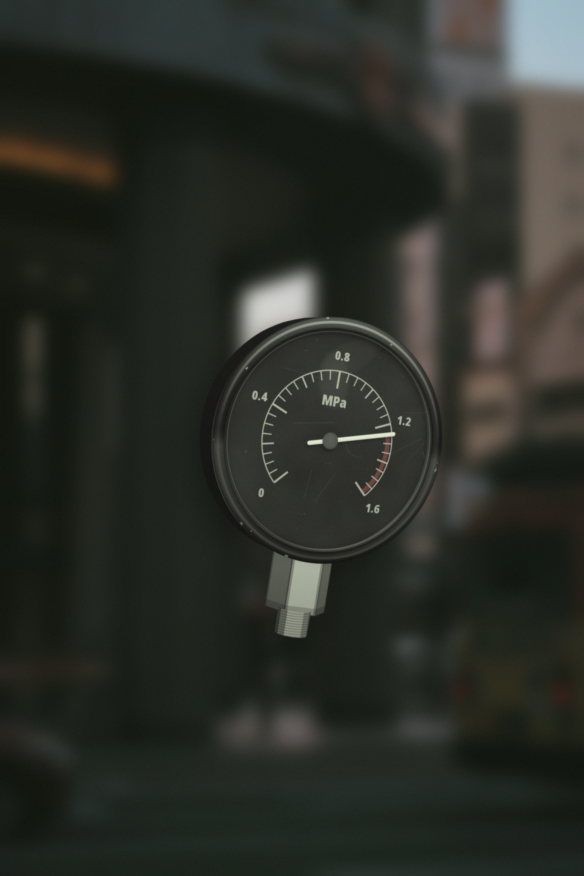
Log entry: 1.25 MPa
